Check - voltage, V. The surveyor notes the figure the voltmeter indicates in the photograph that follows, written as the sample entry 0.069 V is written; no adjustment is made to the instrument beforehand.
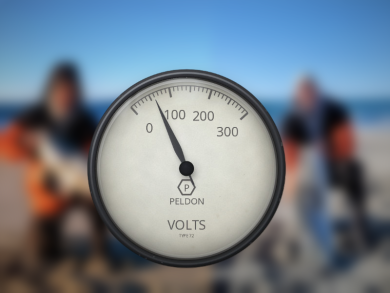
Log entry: 60 V
